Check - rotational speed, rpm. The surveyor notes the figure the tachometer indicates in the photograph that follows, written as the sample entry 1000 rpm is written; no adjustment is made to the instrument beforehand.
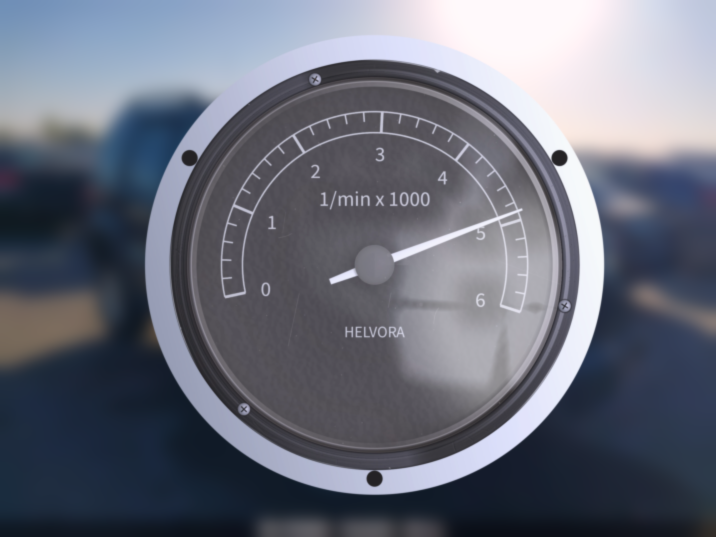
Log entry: 4900 rpm
